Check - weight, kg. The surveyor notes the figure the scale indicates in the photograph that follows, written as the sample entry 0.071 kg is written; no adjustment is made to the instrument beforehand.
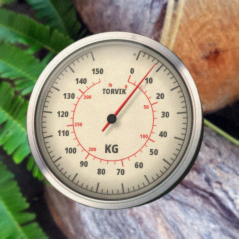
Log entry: 8 kg
